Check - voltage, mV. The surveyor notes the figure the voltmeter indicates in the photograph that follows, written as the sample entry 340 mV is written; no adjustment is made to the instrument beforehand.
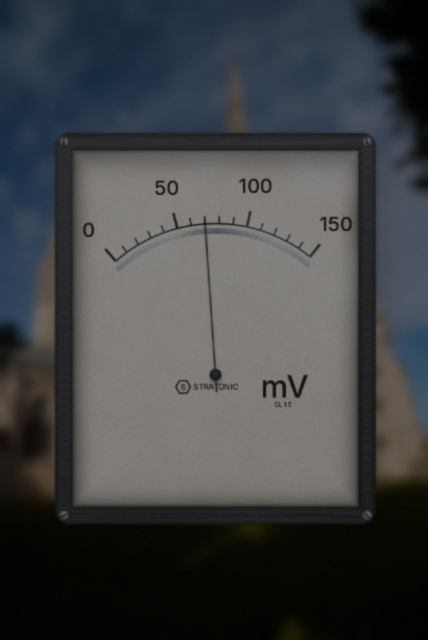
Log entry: 70 mV
